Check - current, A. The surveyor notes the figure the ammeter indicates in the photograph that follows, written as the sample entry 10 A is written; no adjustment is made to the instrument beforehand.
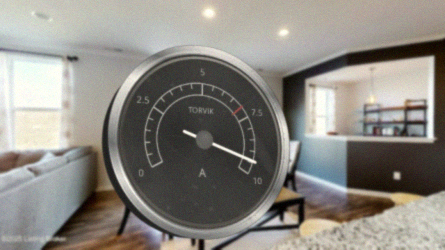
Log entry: 9.5 A
